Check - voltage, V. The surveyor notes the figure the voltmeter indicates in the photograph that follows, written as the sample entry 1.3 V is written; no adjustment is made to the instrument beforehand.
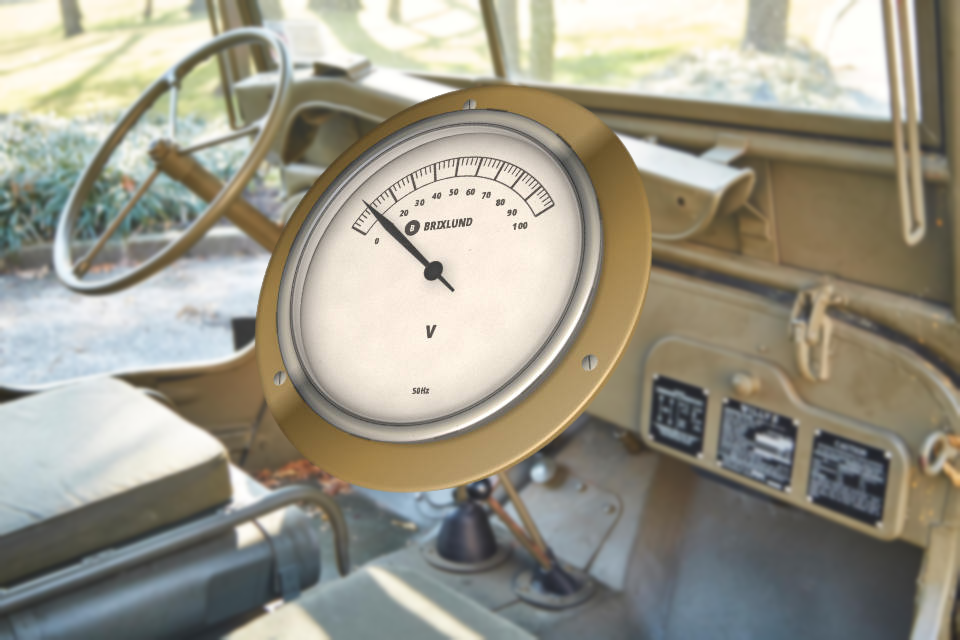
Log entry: 10 V
